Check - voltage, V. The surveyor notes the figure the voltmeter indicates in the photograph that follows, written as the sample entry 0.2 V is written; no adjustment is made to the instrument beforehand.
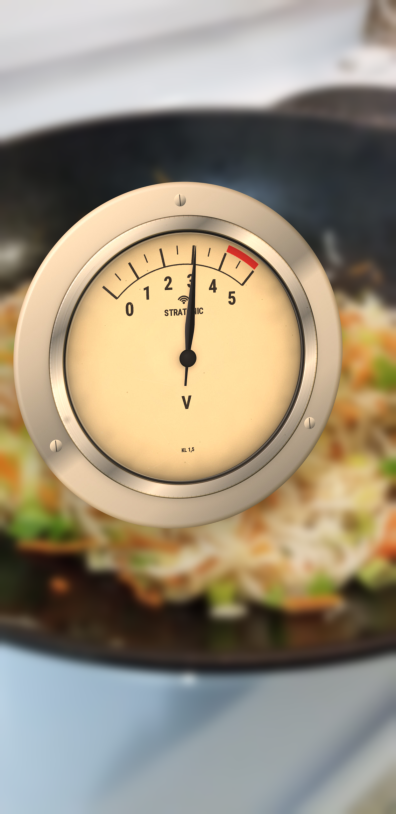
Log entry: 3 V
